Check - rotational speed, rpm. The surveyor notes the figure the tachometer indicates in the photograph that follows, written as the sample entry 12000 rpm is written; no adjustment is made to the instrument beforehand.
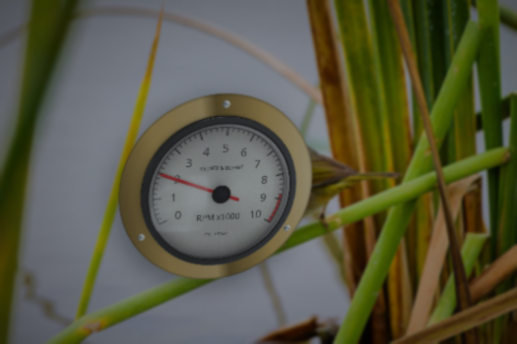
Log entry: 2000 rpm
